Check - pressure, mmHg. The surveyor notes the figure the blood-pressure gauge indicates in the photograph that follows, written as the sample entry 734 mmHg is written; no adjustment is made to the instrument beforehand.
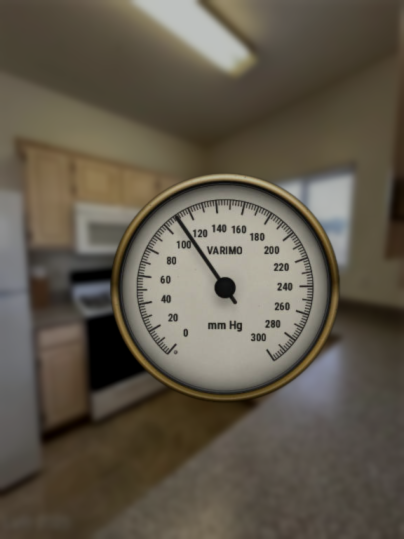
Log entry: 110 mmHg
